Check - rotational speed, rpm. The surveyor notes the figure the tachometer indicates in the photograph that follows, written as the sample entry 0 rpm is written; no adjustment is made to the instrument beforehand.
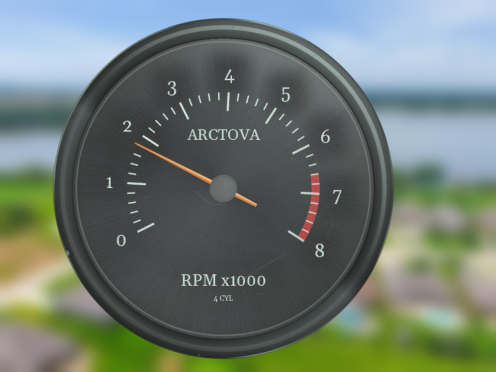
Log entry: 1800 rpm
